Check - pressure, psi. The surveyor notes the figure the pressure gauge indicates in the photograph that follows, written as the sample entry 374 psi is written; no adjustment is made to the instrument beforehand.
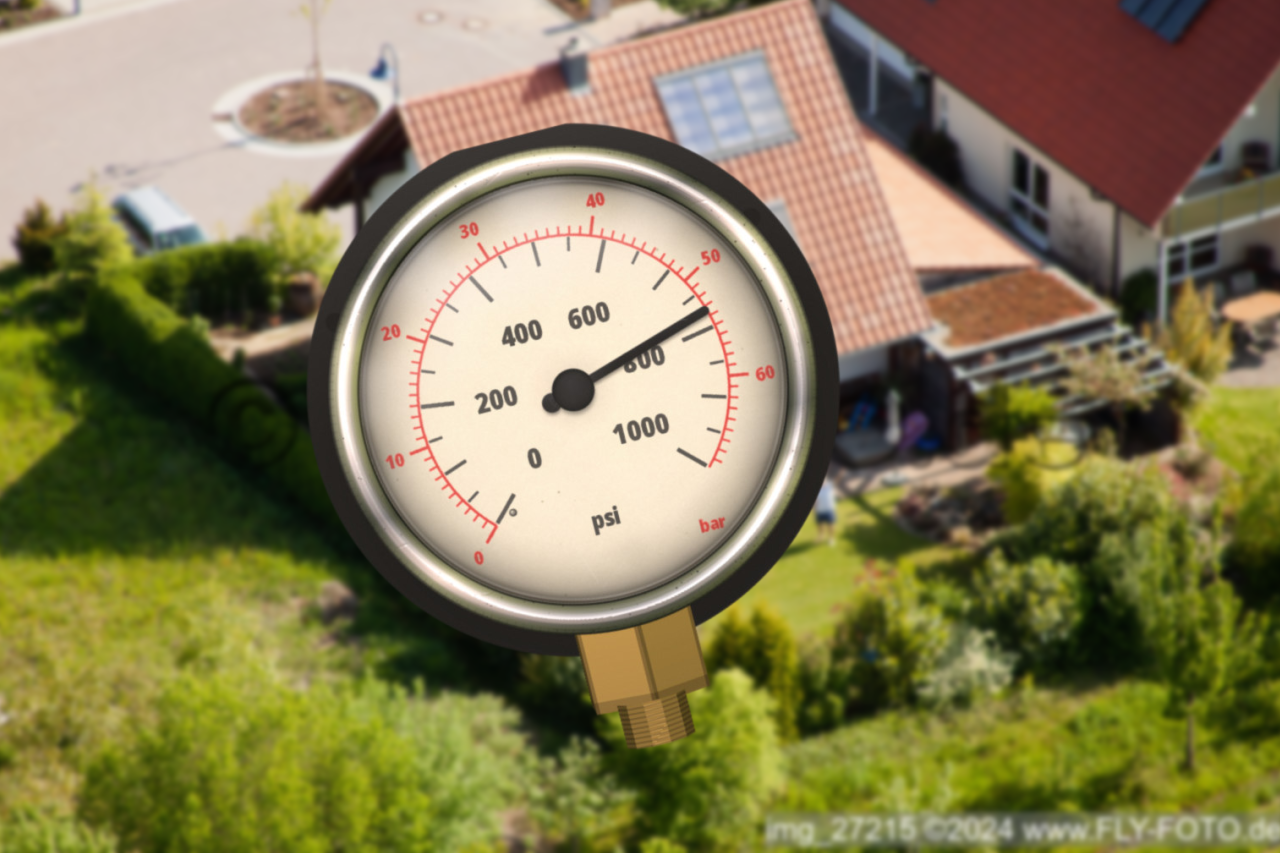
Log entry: 775 psi
